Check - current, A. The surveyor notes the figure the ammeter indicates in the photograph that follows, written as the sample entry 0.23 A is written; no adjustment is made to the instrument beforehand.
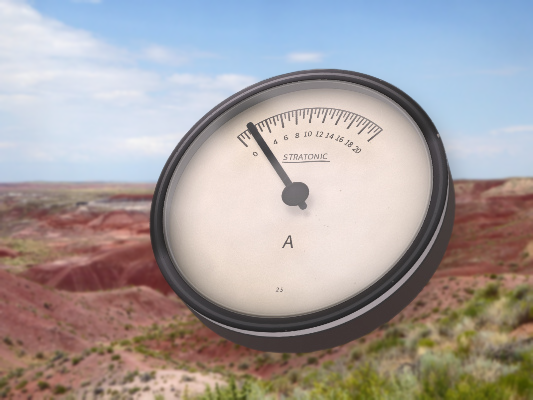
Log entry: 2 A
